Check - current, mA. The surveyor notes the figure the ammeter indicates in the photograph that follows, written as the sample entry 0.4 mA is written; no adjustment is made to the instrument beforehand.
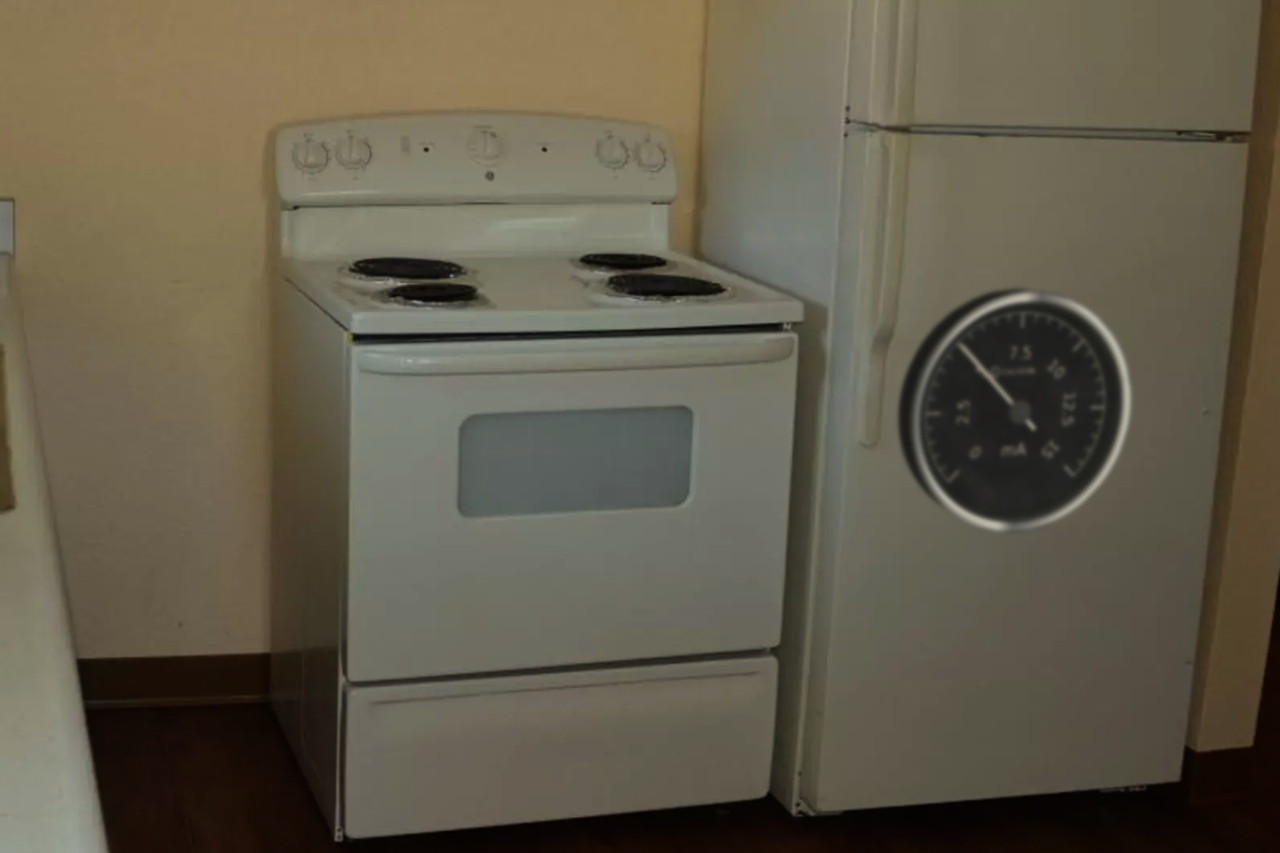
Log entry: 5 mA
